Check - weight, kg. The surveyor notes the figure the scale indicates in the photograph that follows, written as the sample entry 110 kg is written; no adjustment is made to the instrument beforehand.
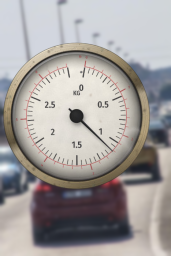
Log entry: 1.1 kg
